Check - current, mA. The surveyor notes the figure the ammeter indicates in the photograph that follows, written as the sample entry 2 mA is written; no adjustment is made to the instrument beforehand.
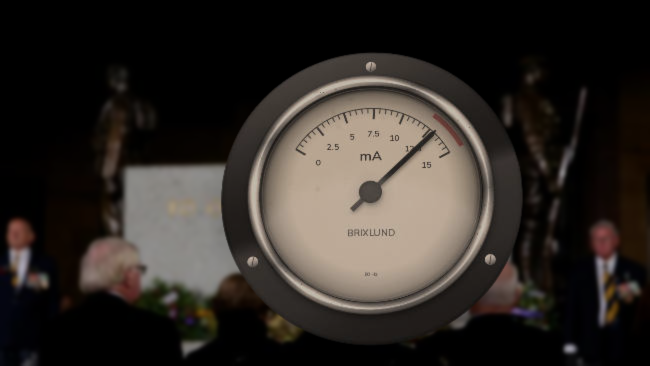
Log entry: 13 mA
